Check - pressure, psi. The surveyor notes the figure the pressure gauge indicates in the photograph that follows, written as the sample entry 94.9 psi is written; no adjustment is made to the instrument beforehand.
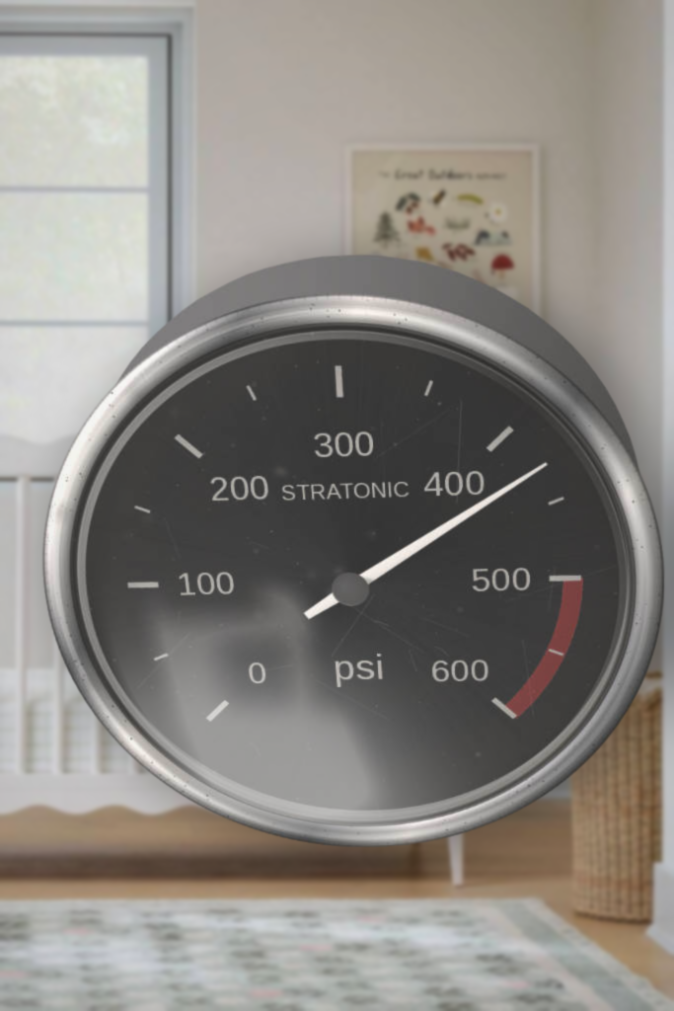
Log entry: 425 psi
